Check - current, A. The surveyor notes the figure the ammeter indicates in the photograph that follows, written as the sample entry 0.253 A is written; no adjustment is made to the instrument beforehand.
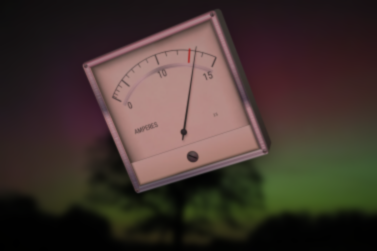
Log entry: 13.5 A
